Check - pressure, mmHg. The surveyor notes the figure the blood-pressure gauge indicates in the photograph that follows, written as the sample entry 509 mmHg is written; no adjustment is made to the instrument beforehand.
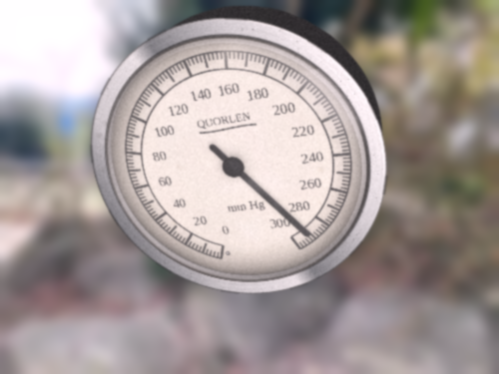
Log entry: 290 mmHg
